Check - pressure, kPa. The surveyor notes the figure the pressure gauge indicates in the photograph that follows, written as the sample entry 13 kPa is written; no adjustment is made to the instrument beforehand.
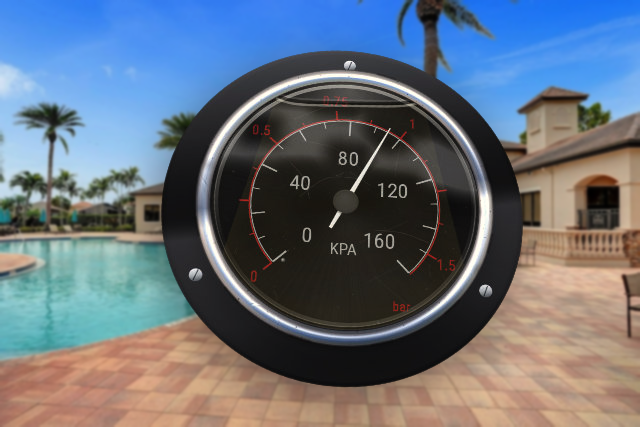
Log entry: 95 kPa
